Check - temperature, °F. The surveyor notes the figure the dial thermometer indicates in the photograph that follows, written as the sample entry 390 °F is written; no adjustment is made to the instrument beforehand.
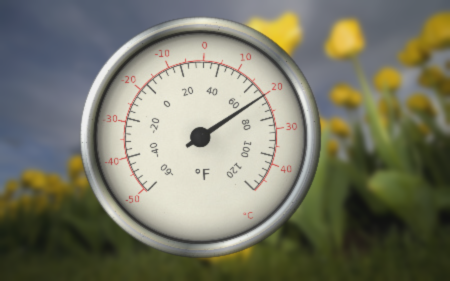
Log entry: 68 °F
